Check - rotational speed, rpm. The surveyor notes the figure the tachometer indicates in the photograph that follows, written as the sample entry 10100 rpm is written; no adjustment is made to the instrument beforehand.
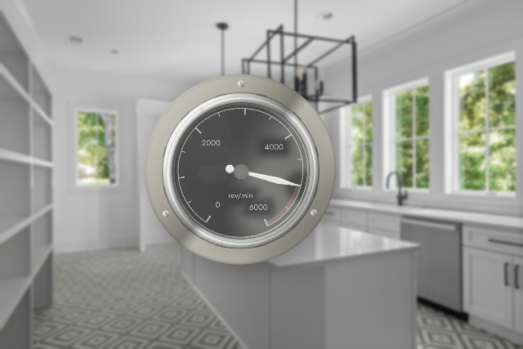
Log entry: 5000 rpm
